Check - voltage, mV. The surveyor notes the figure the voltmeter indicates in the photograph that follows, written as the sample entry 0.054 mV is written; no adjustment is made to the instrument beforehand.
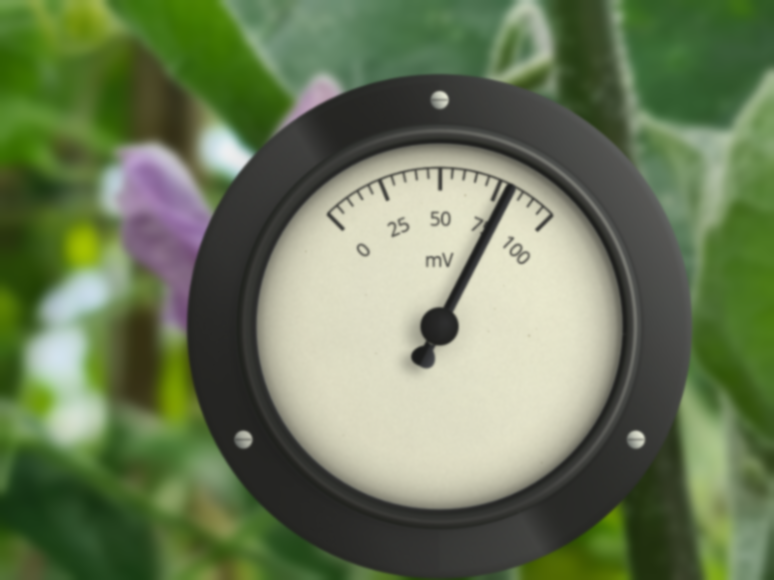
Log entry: 80 mV
